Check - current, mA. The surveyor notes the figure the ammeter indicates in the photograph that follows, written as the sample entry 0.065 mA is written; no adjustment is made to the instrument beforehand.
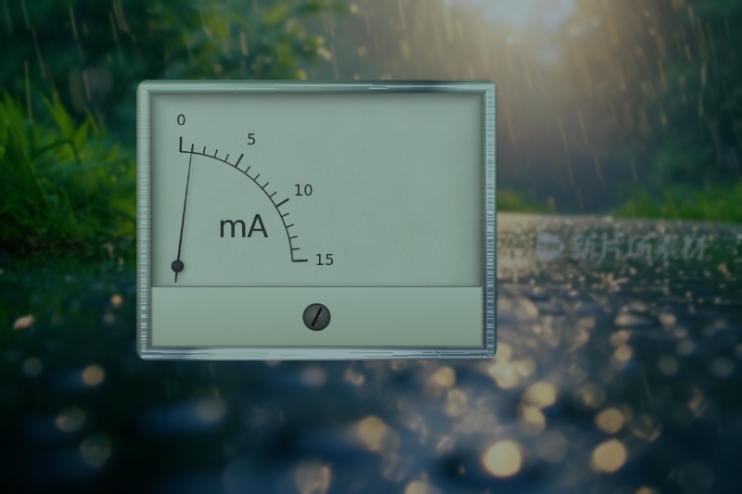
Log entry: 1 mA
